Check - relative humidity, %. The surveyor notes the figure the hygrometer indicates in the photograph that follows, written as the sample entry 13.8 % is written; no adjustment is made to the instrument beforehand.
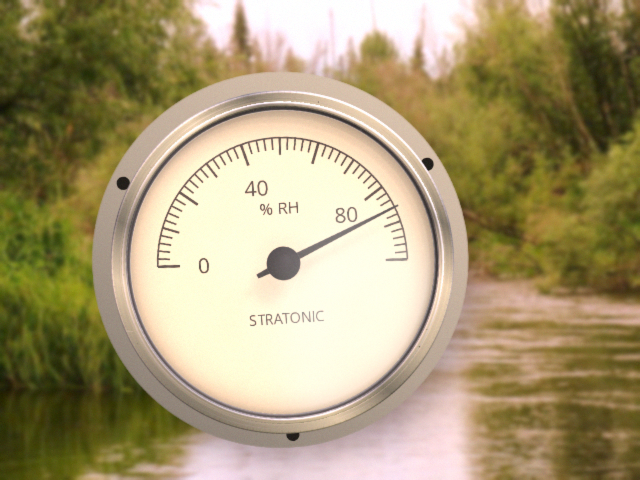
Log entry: 86 %
